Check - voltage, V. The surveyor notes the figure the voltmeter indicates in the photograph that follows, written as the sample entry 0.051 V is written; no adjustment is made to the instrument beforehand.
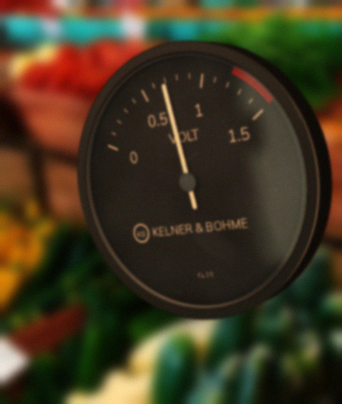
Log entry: 0.7 V
